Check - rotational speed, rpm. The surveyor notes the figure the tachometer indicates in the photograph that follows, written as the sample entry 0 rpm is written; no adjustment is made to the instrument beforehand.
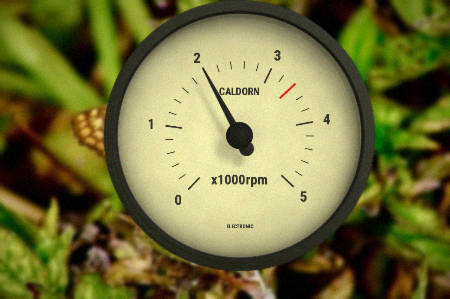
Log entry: 2000 rpm
